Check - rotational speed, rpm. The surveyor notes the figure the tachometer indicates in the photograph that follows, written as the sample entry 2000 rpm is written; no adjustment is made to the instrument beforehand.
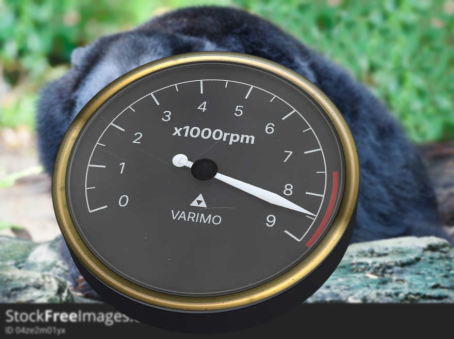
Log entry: 8500 rpm
